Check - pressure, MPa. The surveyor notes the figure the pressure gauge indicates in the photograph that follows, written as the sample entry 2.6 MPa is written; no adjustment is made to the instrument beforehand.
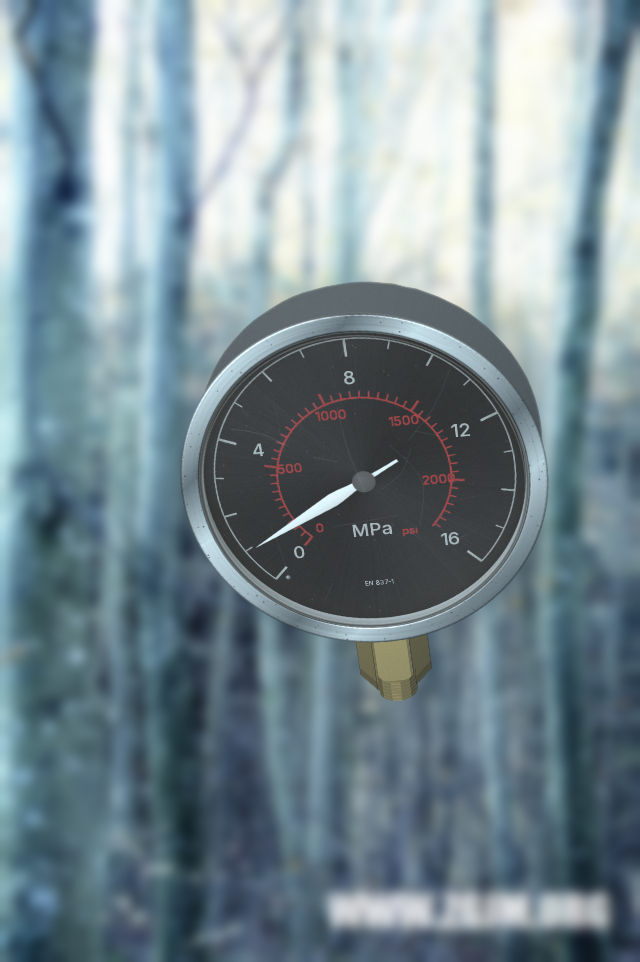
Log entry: 1 MPa
